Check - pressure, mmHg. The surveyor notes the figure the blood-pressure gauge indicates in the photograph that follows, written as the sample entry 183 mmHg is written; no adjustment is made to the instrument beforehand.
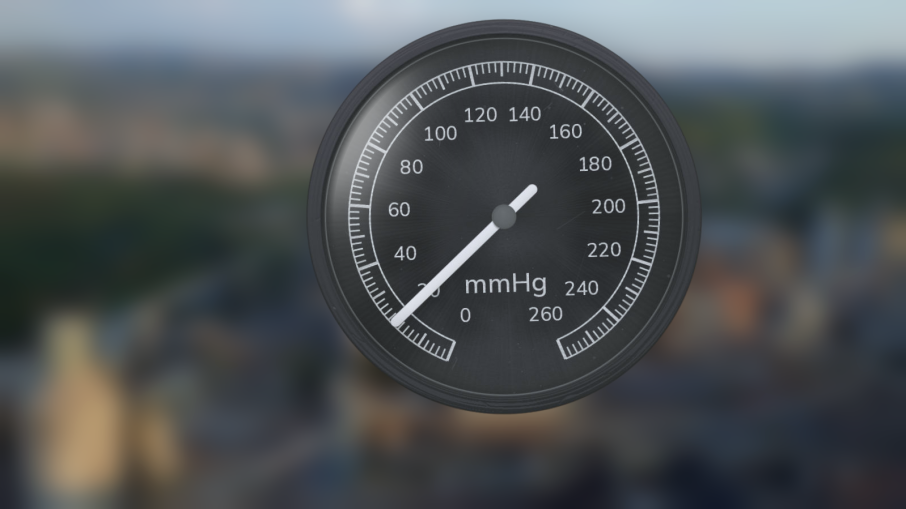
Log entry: 20 mmHg
